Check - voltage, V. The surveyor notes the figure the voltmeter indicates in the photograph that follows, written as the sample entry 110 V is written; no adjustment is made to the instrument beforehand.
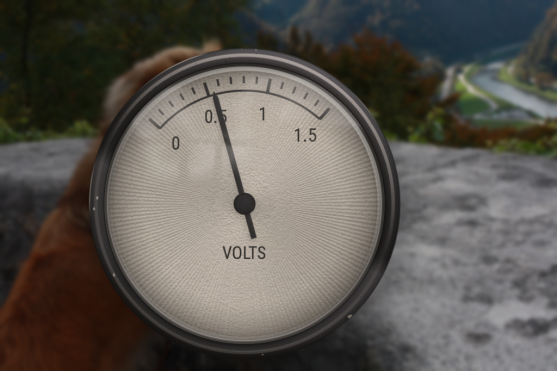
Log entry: 0.55 V
